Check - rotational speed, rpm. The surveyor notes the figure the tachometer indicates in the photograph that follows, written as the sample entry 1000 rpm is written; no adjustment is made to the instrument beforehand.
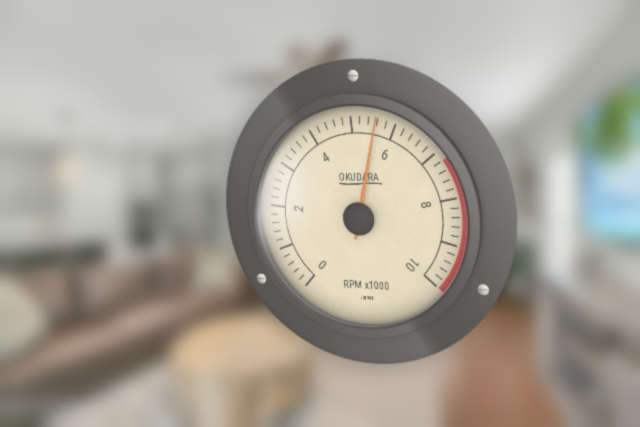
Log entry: 5600 rpm
